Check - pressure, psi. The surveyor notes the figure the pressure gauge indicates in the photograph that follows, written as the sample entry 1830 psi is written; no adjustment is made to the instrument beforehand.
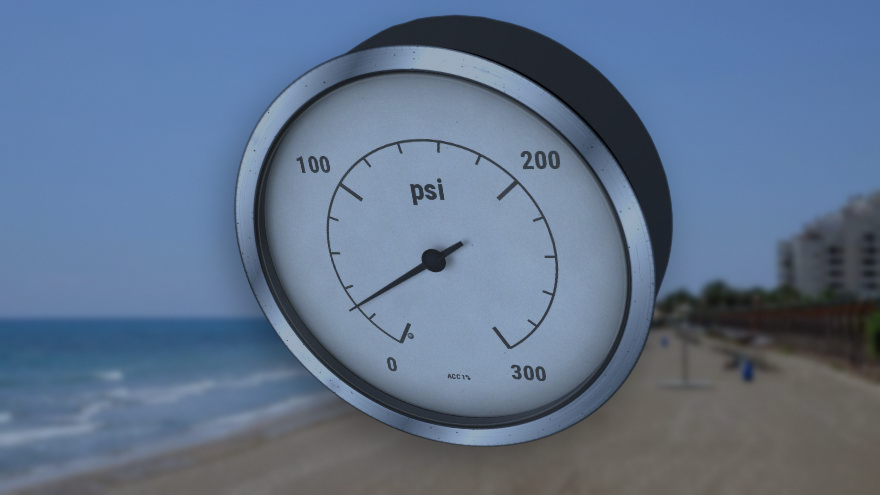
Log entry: 30 psi
